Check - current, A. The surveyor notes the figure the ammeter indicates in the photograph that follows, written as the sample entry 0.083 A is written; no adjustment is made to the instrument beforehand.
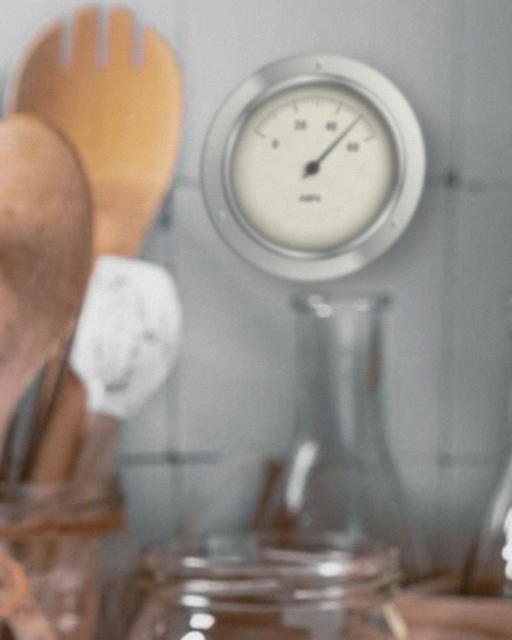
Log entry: 50 A
